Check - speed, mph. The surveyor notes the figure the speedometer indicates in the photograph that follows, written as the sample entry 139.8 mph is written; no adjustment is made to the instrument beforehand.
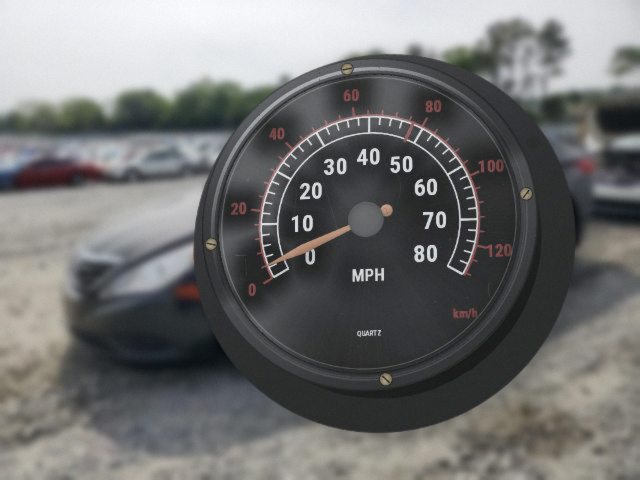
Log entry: 2 mph
